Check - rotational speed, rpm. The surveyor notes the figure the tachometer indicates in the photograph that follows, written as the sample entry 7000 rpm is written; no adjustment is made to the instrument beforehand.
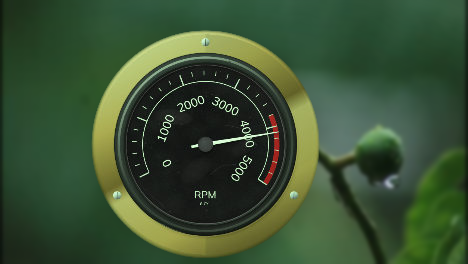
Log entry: 4100 rpm
